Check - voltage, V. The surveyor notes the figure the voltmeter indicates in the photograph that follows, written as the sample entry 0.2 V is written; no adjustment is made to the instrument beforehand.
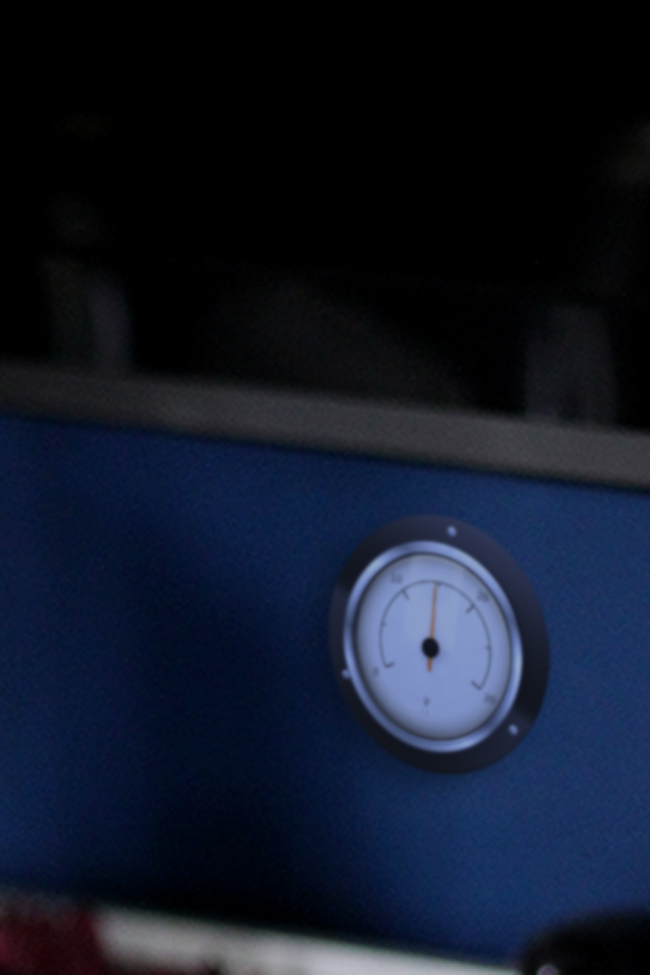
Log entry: 15 V
